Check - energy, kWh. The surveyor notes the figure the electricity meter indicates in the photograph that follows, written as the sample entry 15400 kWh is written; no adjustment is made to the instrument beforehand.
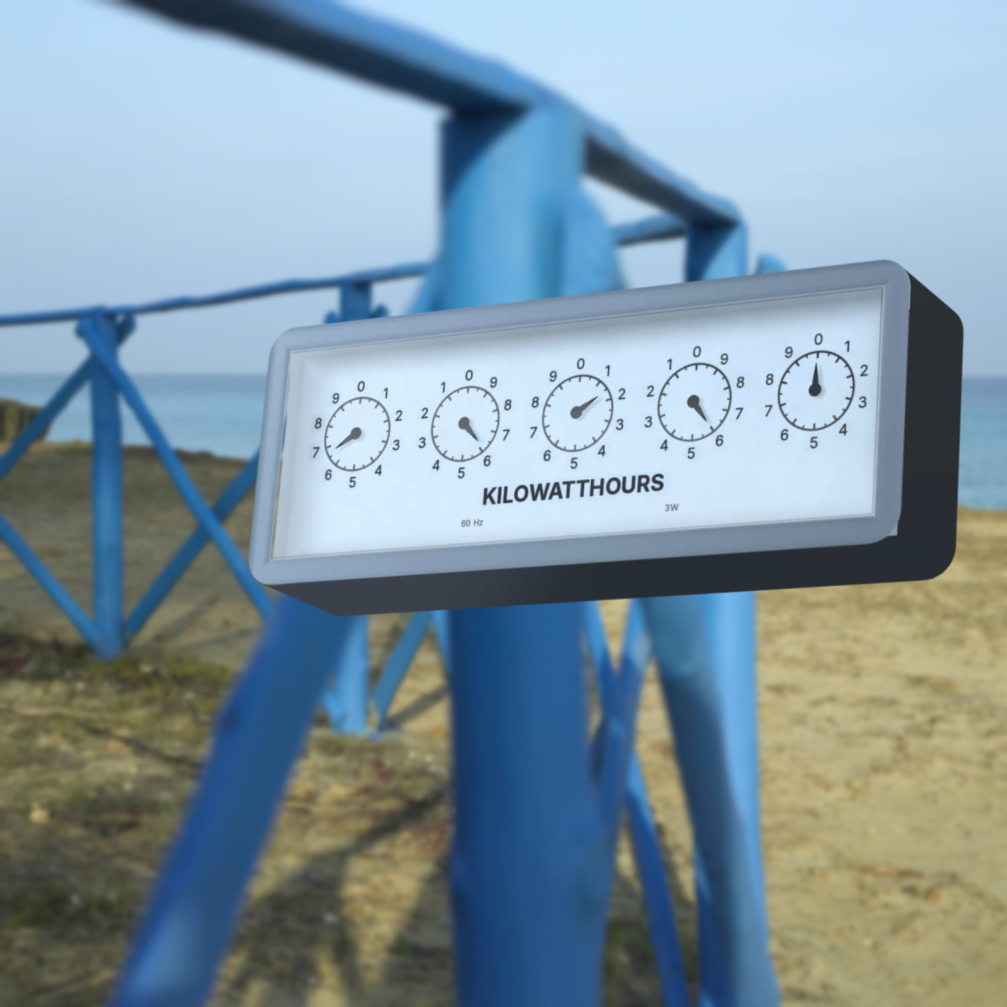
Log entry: 66160 kWh
